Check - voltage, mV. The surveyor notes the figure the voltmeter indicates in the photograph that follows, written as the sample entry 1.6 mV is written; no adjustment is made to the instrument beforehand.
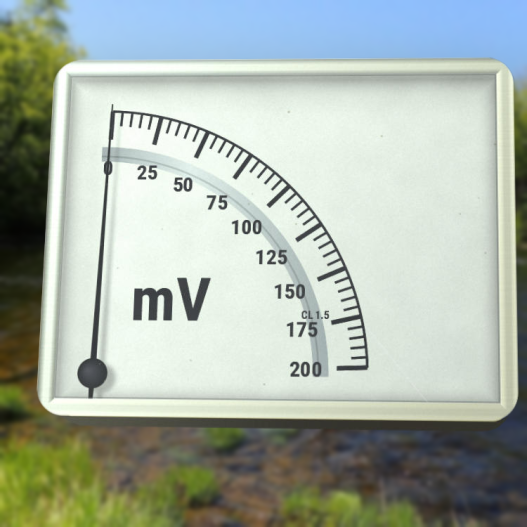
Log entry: 0 mV
